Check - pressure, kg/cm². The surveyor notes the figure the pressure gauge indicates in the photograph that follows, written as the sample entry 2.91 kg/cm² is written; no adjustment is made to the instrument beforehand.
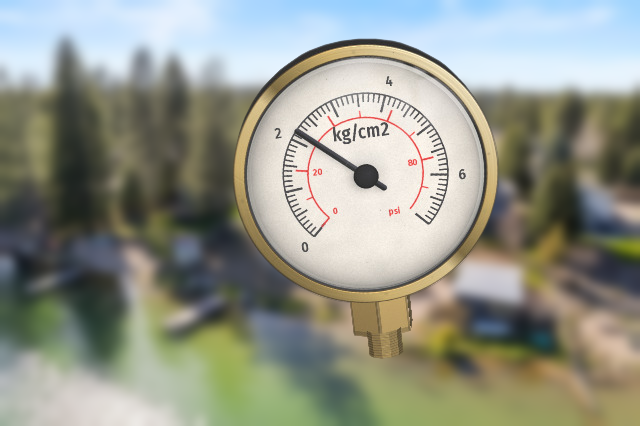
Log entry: 2.2 kg/cm²
